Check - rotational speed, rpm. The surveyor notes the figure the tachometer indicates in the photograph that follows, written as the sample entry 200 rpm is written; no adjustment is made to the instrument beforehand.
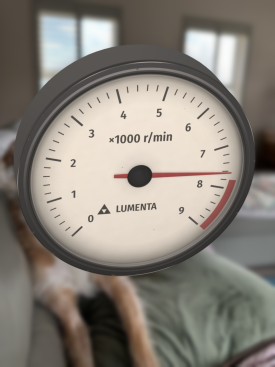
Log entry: 7600 rpm
